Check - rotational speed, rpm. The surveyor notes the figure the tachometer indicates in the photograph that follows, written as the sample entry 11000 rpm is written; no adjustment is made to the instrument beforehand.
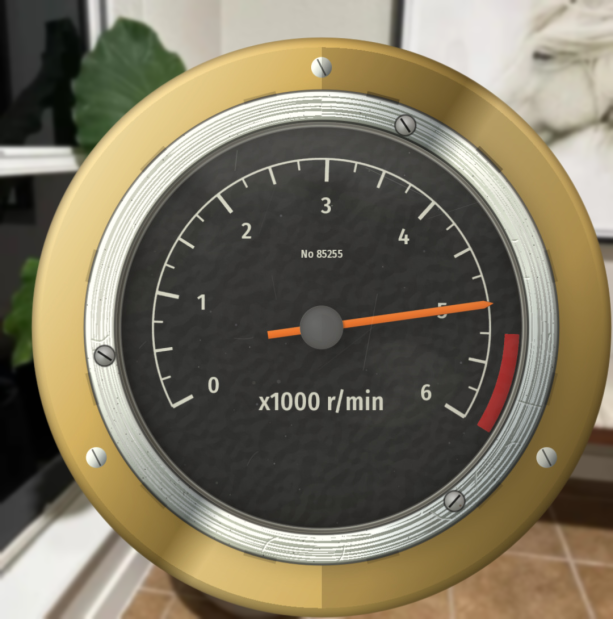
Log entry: 5000 rpm
